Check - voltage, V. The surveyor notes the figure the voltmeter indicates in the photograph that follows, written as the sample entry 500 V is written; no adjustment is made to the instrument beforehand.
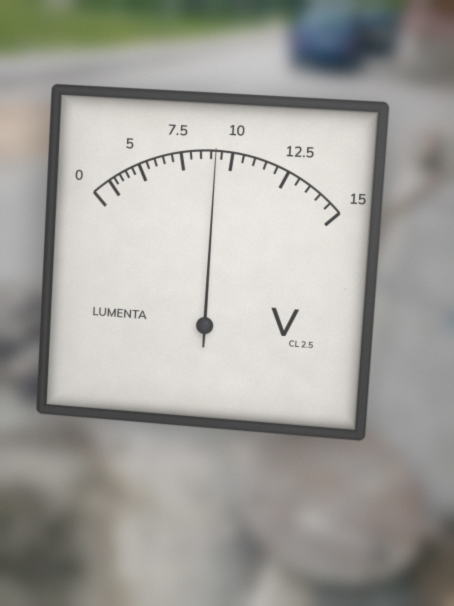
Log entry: 9.25 V
